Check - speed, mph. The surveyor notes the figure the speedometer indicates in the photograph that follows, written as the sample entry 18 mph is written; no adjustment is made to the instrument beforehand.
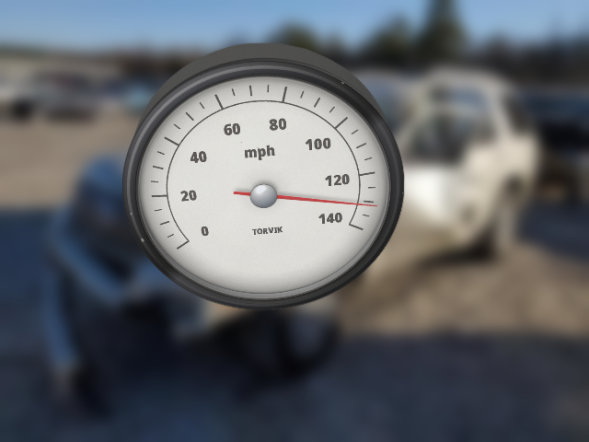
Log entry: 130 mph
